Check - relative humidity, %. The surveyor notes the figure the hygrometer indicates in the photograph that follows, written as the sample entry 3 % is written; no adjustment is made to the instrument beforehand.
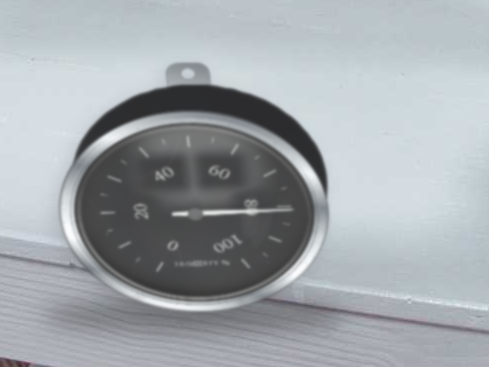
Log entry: 80 %
